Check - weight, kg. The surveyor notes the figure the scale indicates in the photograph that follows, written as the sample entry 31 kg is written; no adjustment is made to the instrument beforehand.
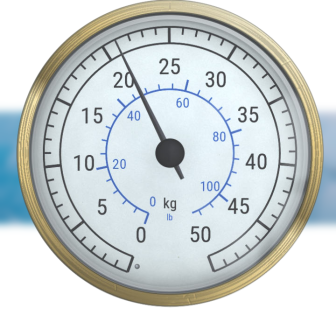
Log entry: 21 kg
